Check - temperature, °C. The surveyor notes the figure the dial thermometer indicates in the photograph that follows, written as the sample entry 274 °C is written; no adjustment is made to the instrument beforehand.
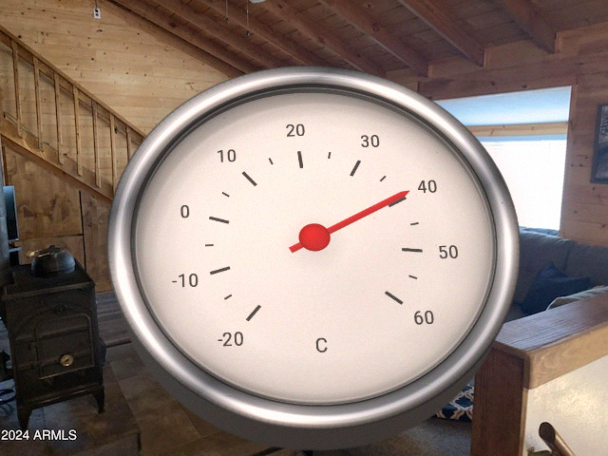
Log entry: 40 °C
